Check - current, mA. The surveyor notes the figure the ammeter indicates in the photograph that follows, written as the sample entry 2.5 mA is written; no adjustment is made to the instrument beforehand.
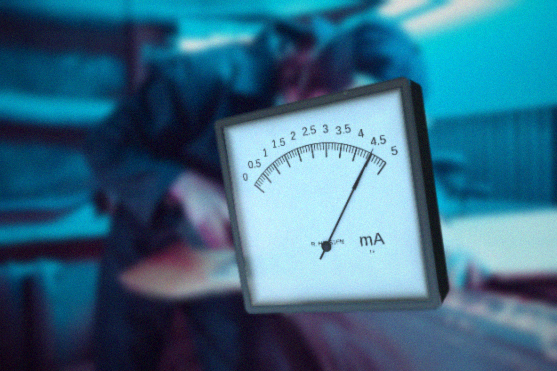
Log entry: 4.5 mA
